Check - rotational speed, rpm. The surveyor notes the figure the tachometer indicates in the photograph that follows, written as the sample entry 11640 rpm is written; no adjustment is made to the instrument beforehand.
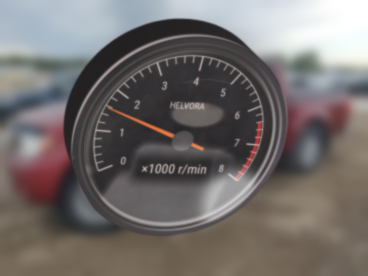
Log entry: 1600 rpm
